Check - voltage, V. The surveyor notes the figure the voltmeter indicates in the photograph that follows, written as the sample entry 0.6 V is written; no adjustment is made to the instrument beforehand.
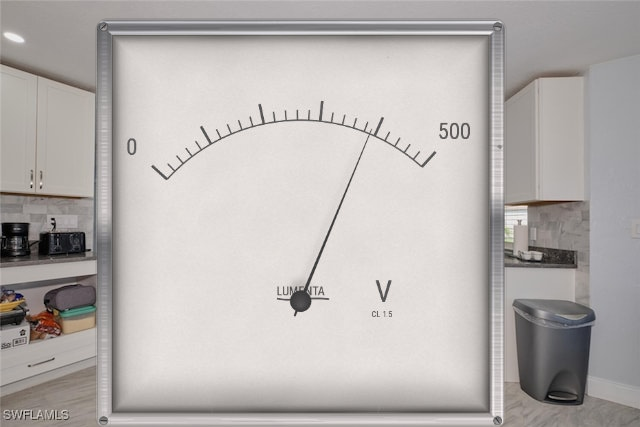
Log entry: 390 V
